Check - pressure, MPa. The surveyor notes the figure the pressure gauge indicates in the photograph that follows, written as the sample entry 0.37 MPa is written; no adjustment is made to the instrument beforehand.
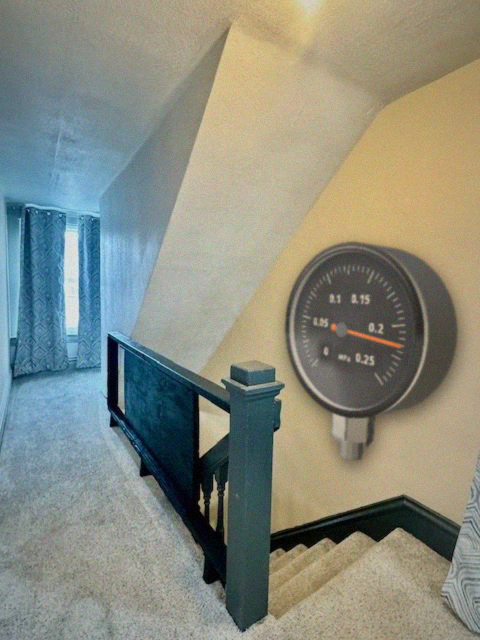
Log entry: 0.215 MPa
